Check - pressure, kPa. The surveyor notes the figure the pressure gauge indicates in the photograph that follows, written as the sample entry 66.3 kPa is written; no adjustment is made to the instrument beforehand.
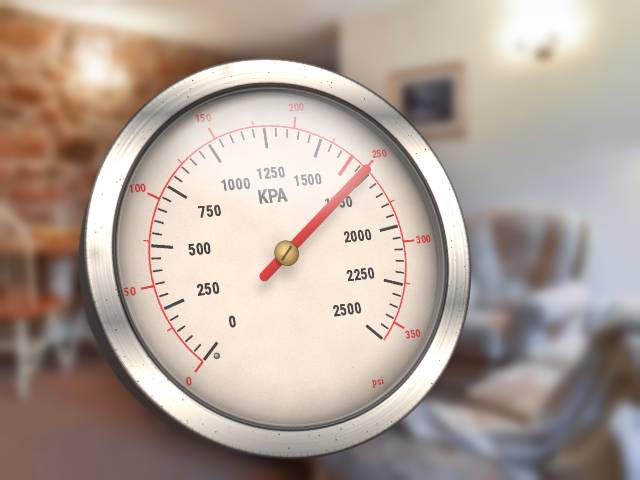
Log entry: 1725 kPa
